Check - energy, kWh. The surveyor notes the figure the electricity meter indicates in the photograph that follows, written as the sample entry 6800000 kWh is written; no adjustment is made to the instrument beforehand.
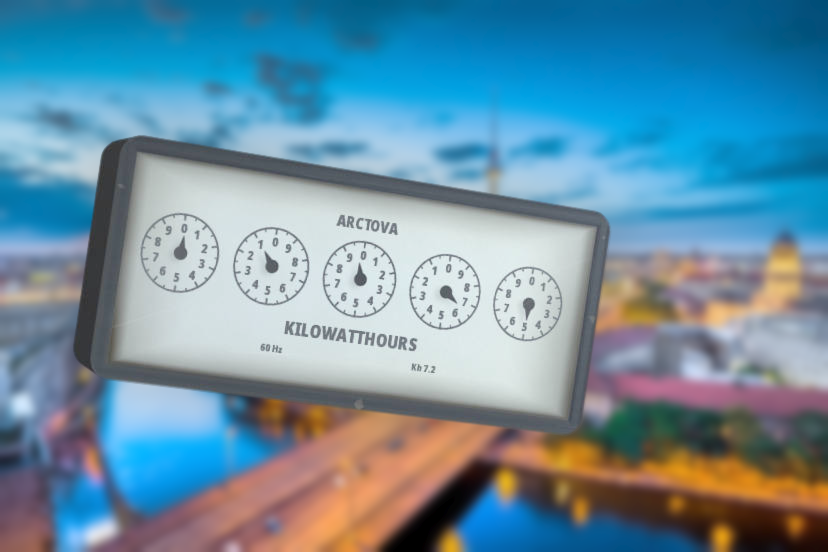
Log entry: 965 kWh
